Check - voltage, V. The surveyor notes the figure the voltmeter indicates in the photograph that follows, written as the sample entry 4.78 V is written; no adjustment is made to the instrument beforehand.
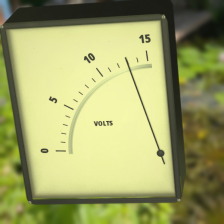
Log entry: 13 V
